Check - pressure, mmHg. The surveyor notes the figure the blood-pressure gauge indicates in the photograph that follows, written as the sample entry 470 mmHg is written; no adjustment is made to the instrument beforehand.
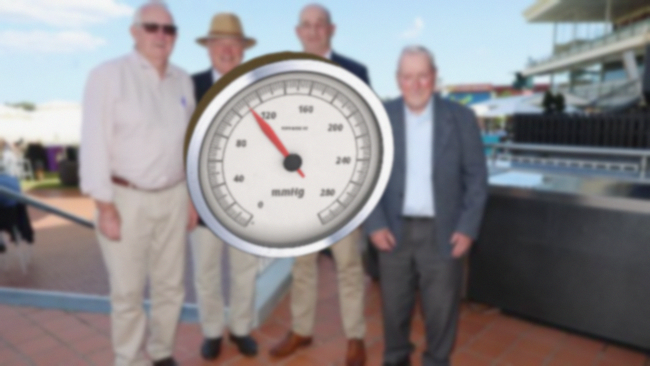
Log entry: 110 mmHg
